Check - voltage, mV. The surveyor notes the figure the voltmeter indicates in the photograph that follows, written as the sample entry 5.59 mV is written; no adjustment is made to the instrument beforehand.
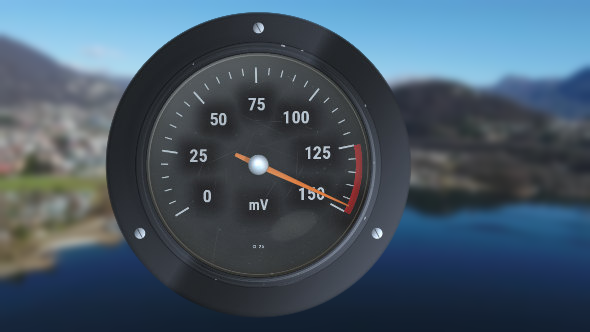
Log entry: 147.5 mV
